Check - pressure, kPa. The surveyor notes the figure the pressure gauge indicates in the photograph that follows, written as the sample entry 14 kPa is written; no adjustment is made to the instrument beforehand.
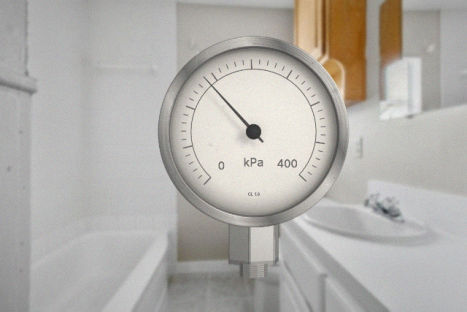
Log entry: 140 kPa
